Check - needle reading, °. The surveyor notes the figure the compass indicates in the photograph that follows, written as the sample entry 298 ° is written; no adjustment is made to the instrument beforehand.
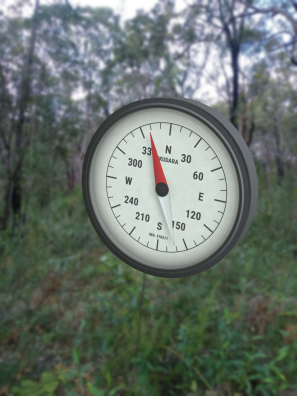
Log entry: 340 °
